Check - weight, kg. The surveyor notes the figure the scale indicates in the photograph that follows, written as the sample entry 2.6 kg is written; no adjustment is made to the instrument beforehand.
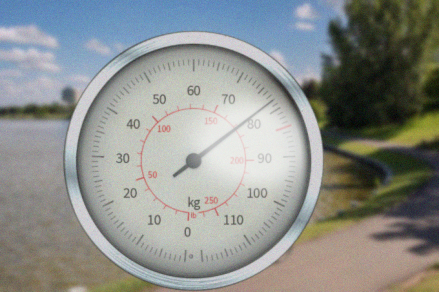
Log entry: 78 kg
